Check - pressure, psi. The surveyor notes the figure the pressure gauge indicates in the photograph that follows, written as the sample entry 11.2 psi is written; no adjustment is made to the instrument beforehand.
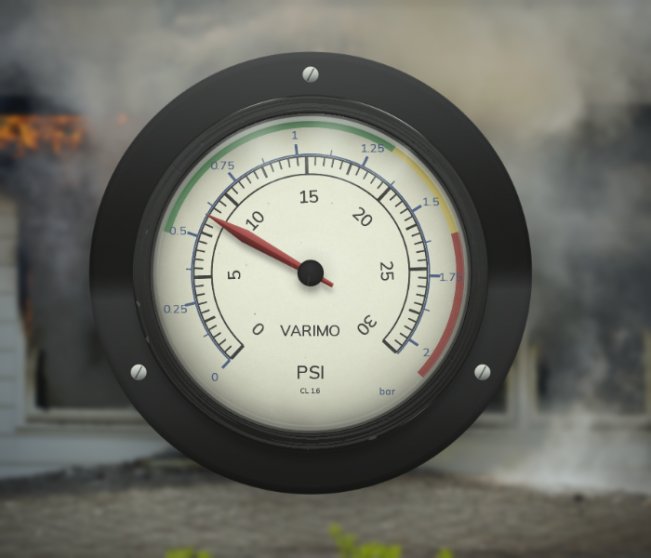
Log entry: 8.5 psi
